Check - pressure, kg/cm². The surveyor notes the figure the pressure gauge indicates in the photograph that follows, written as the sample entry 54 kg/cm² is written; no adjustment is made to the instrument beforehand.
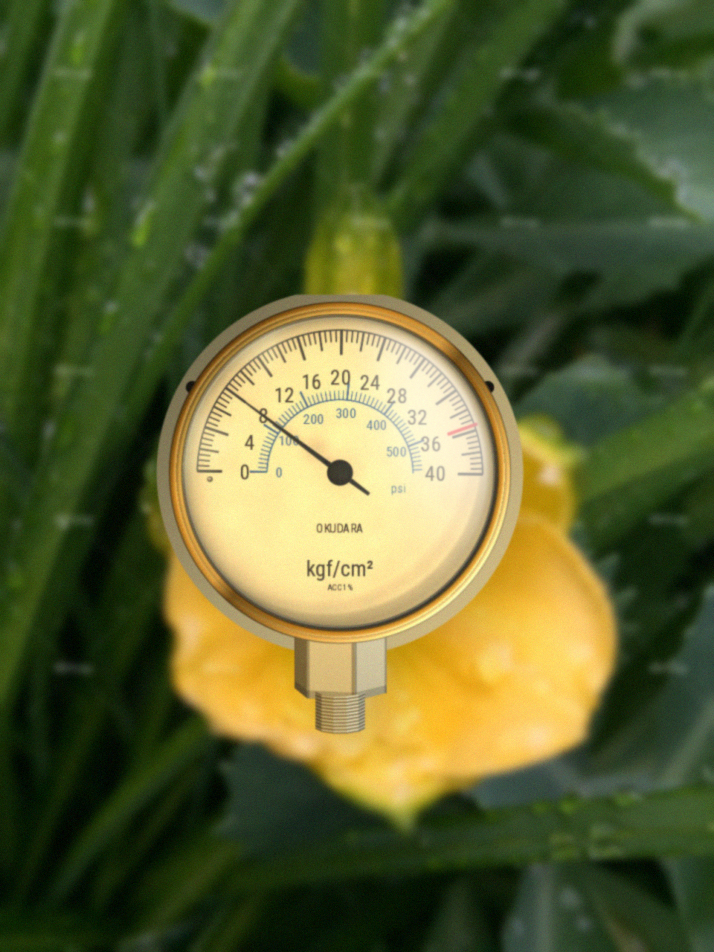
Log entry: 8 kg/cm²
